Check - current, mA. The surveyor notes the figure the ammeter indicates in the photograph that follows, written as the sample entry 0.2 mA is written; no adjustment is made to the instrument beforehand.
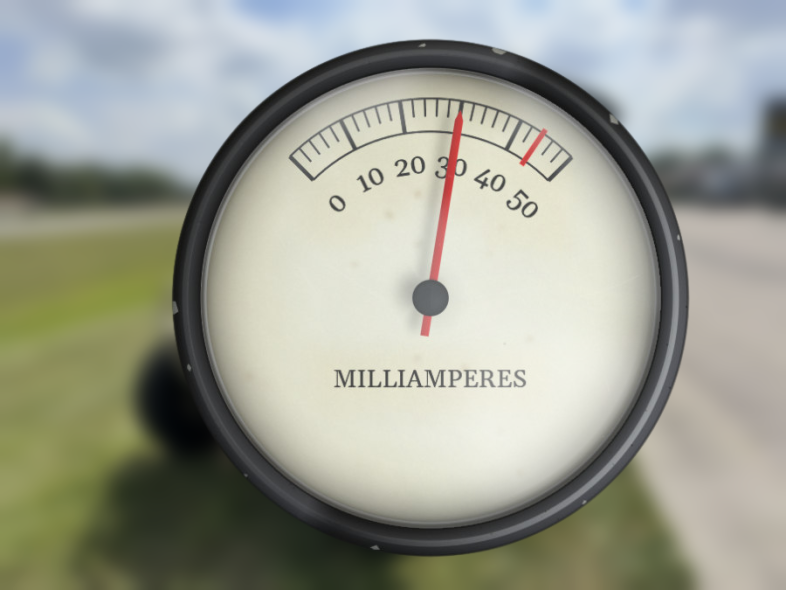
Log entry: 30 mA
